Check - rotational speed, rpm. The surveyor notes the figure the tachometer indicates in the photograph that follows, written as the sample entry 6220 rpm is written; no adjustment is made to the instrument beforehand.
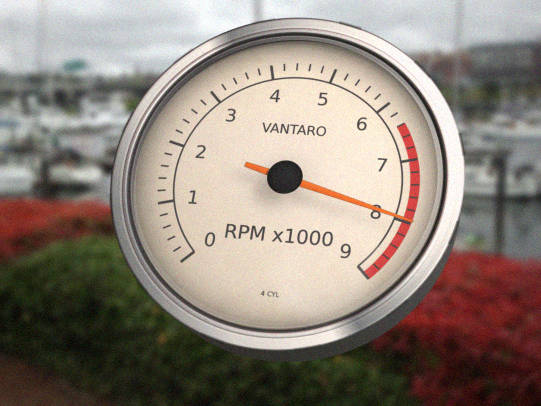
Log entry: 8000 rpm
